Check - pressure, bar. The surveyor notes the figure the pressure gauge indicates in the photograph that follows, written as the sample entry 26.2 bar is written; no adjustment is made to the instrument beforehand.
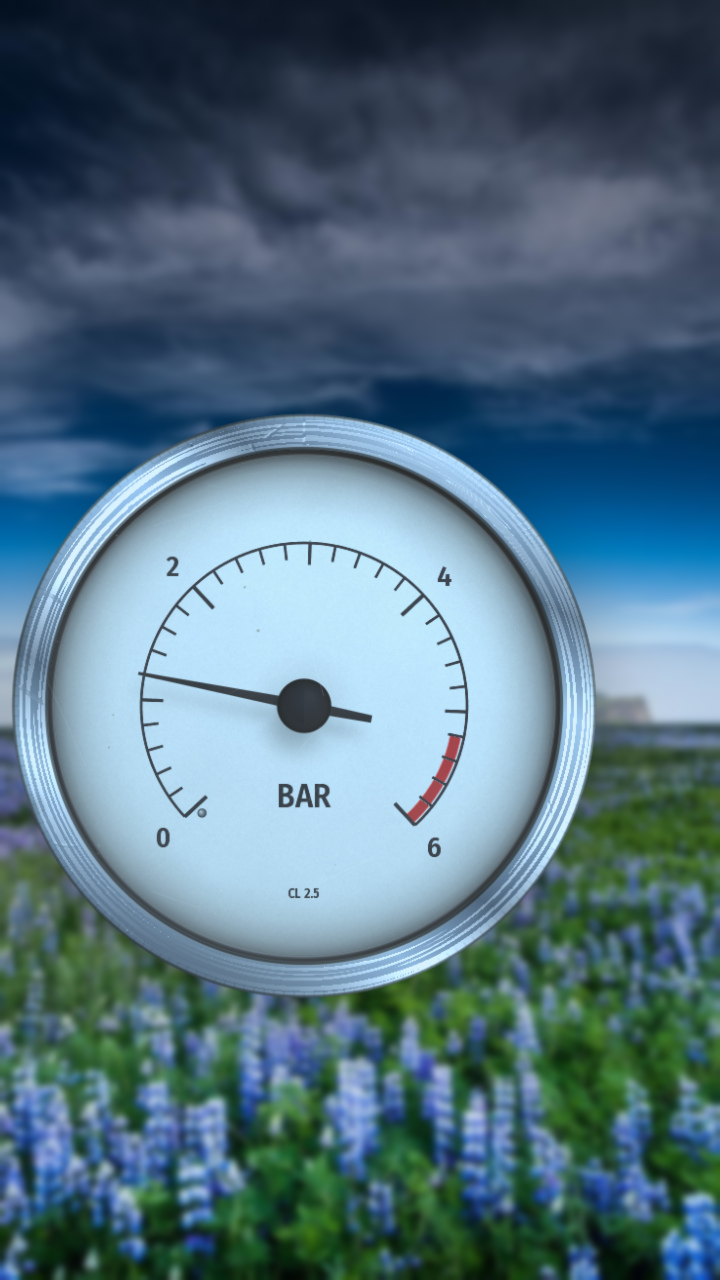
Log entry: 1.2 bar
